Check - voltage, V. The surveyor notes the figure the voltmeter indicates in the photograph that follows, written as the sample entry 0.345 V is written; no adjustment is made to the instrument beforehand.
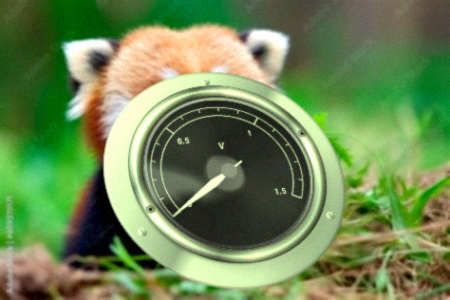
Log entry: 0 V
